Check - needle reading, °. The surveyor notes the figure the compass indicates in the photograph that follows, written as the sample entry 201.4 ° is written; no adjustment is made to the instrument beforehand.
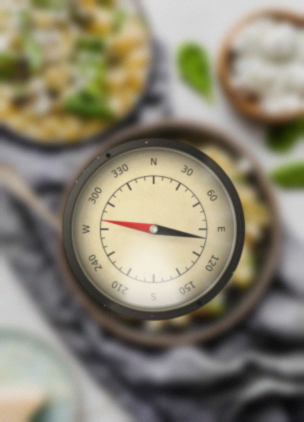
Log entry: 280 °
